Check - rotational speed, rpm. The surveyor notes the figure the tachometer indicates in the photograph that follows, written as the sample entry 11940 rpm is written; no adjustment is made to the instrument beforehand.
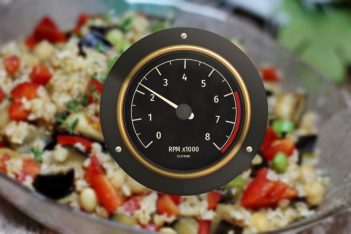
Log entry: 2250 rpm
